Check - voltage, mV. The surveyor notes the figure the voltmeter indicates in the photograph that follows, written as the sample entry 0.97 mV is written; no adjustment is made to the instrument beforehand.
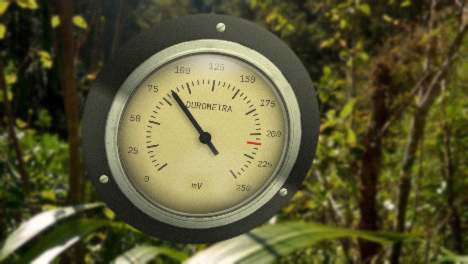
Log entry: 85 mV
